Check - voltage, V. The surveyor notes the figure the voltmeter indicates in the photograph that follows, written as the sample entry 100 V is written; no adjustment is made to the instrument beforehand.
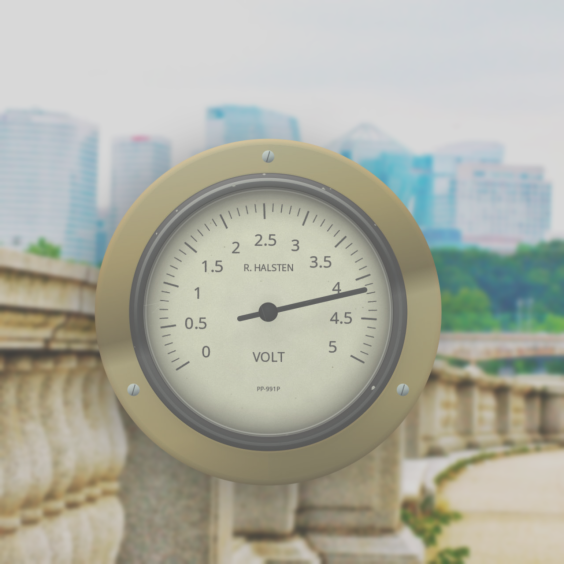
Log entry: 4.15 V
